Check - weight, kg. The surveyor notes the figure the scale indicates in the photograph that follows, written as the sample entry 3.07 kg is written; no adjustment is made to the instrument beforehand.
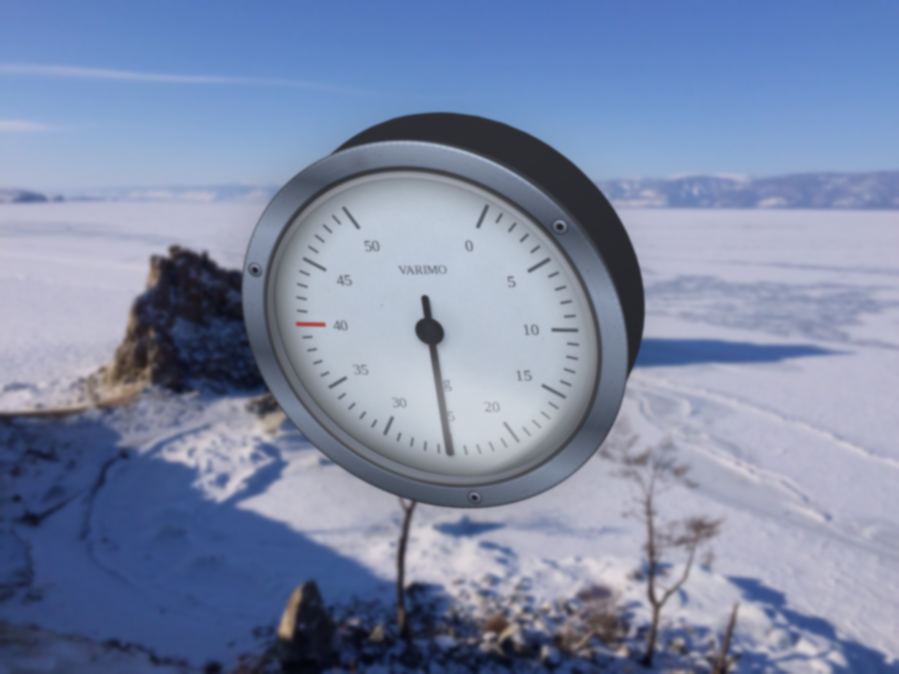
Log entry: 25 kg
